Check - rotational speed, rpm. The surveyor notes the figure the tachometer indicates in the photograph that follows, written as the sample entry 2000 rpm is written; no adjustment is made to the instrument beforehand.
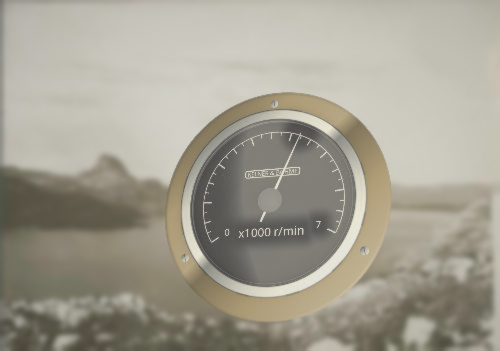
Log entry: 4250 rpm
